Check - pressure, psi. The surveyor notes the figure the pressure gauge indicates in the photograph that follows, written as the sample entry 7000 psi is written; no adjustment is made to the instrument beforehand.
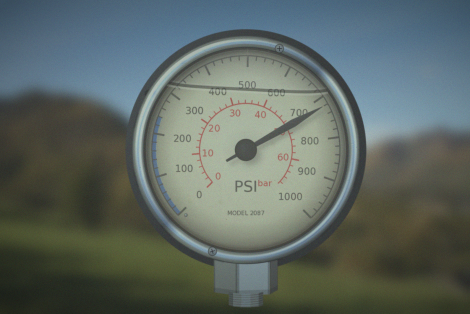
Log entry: 720 psi
